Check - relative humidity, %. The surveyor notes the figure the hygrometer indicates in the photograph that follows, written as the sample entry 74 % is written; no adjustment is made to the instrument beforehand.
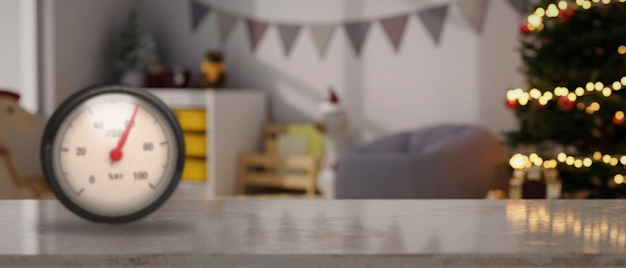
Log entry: 60 %
